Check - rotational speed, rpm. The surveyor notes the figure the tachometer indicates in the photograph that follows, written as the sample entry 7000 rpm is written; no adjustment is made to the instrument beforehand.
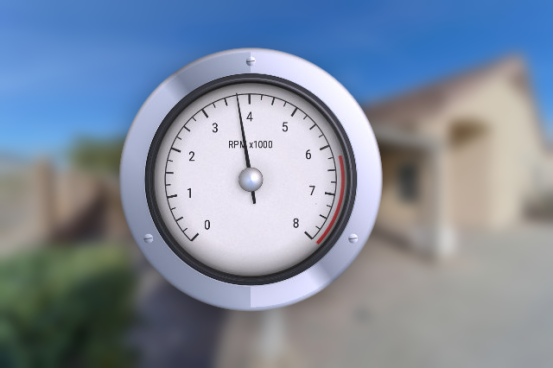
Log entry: 3750 rpm
